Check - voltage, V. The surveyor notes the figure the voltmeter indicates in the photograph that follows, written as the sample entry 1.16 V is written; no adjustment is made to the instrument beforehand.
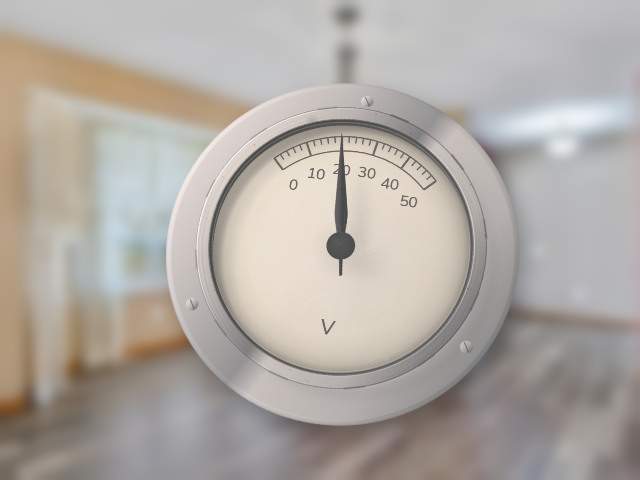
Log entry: 20 V
